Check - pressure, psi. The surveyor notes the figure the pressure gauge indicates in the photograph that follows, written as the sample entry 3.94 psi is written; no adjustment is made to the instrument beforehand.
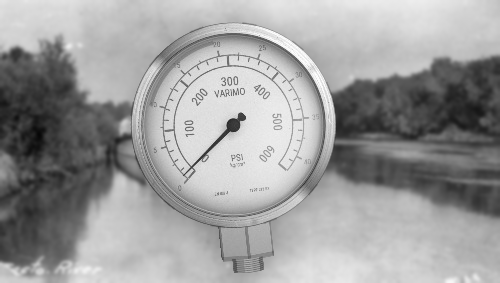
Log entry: 10 psi
